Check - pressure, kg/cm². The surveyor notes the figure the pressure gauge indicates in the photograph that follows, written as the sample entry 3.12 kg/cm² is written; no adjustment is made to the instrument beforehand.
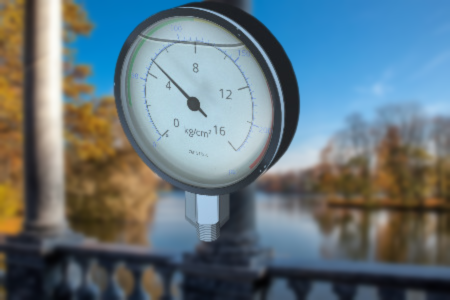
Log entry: 5 kg/cm²
